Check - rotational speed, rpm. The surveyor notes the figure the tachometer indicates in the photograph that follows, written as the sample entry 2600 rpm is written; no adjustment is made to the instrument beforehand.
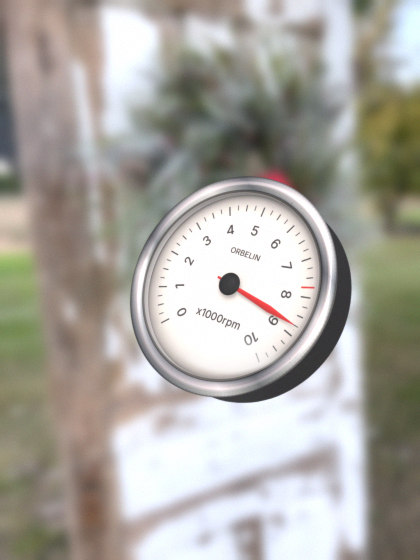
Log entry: 8750 rpm
